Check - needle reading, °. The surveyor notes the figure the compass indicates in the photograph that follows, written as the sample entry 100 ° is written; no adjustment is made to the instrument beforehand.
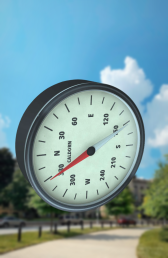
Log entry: 330 °
